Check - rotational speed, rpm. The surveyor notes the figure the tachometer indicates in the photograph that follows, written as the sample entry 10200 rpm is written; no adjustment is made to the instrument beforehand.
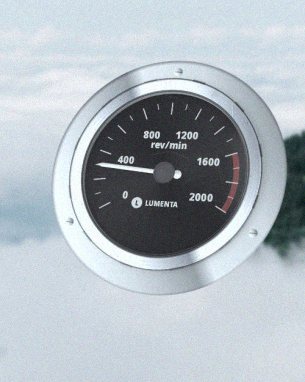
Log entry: 300 rpm
